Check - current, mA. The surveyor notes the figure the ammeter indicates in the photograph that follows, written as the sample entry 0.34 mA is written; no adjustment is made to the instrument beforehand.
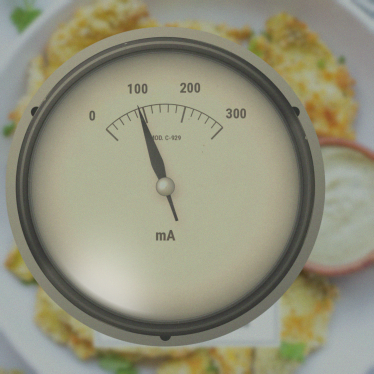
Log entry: 90 mA
